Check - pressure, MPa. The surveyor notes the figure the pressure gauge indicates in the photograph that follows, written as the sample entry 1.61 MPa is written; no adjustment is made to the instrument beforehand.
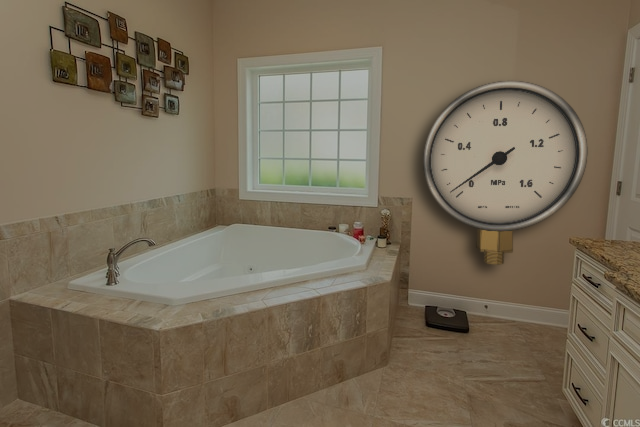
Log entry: 0.05 MPa
